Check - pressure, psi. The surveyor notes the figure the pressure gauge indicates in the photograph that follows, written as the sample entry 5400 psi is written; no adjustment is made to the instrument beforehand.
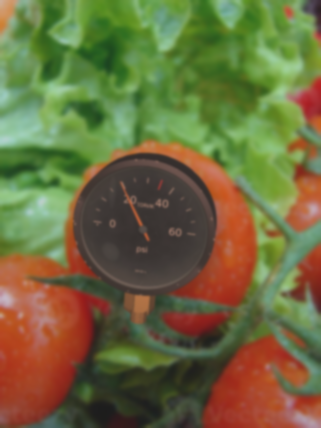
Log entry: 20 psi
